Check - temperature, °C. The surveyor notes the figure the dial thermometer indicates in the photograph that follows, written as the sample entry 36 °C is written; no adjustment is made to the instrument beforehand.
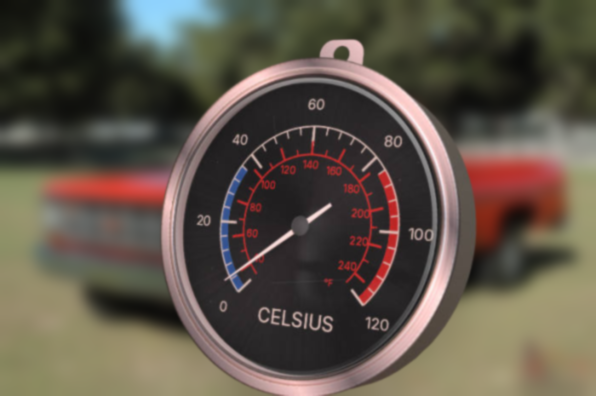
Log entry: 4 °C
